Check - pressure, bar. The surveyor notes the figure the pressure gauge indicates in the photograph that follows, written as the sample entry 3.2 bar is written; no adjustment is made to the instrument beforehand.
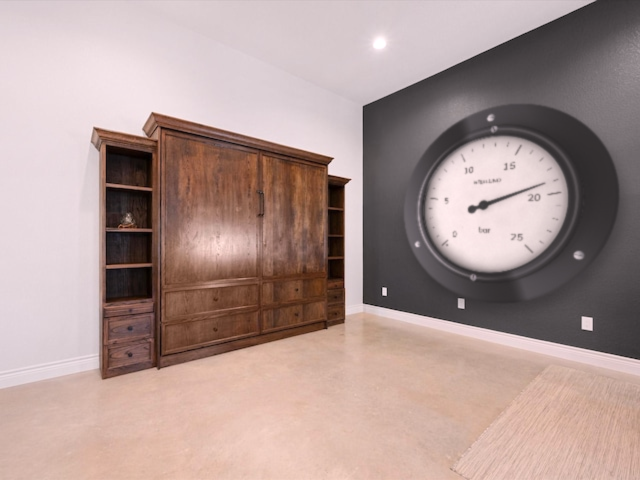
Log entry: 19 bar
